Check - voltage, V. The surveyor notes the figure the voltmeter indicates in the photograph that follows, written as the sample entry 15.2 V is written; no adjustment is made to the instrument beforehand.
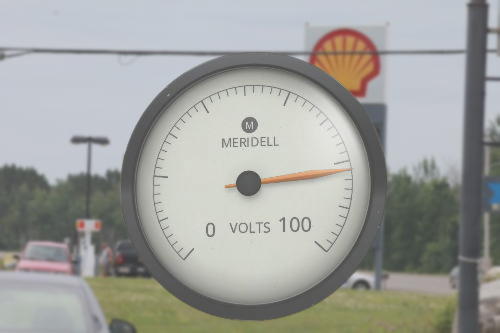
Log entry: 82 V
